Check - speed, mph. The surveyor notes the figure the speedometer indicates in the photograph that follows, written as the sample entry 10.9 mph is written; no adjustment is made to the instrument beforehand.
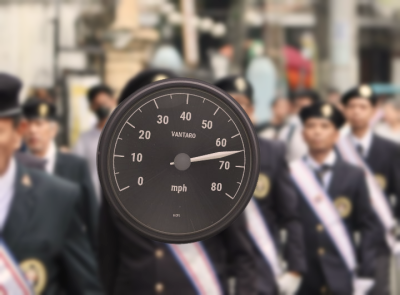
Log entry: 65 mph
